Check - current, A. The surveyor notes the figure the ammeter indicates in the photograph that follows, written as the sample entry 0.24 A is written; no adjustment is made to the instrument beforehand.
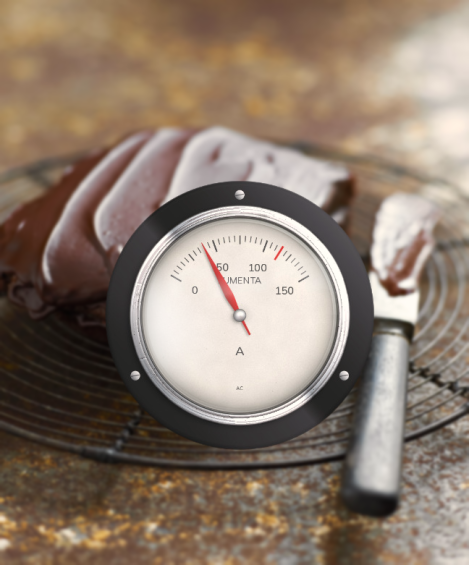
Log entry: 40 A
